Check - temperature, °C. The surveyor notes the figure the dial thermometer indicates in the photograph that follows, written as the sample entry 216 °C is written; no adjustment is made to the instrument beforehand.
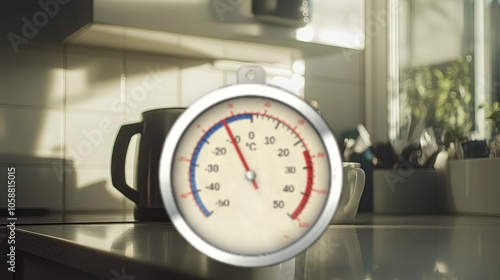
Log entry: -10 °C
